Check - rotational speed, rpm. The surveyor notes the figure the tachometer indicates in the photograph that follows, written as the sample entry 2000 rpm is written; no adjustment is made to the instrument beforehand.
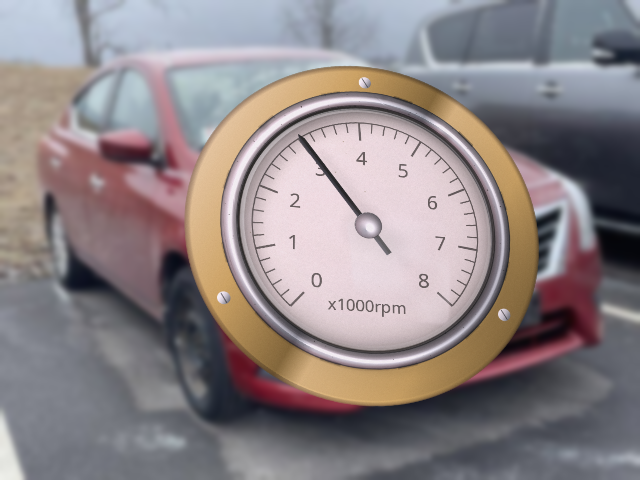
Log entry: 3000 rpm
